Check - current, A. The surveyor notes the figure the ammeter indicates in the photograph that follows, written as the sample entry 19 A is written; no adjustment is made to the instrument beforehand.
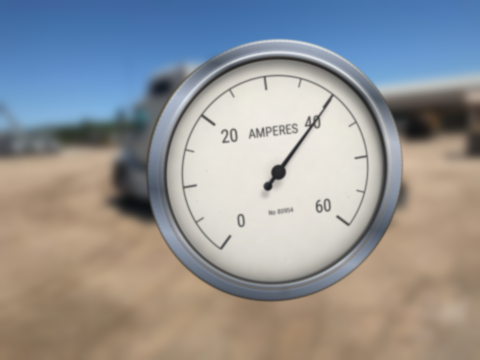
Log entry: 40 A
